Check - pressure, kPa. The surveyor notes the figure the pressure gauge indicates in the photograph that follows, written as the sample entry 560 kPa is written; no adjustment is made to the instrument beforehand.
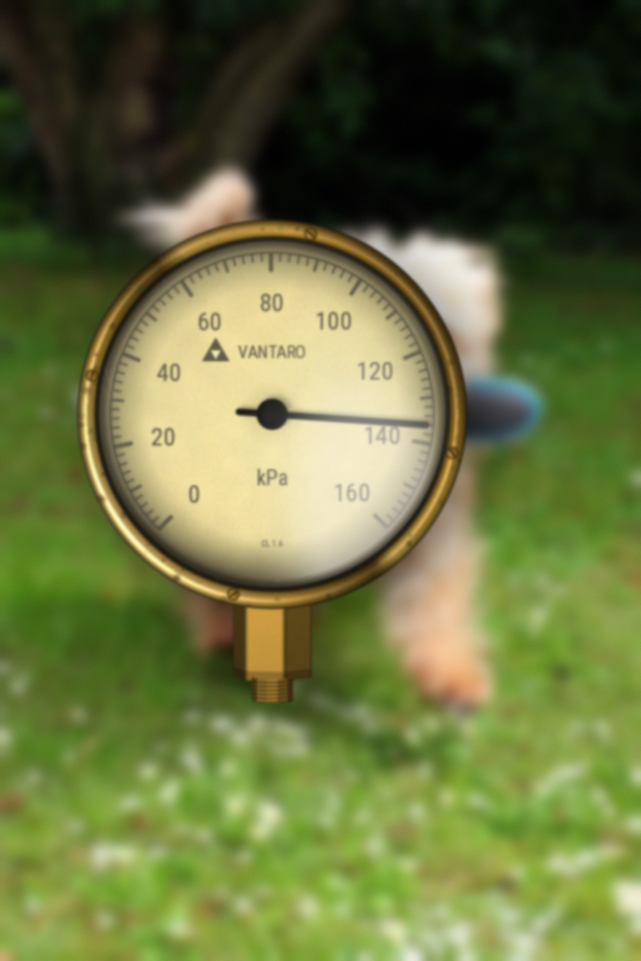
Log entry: 136 kPa
